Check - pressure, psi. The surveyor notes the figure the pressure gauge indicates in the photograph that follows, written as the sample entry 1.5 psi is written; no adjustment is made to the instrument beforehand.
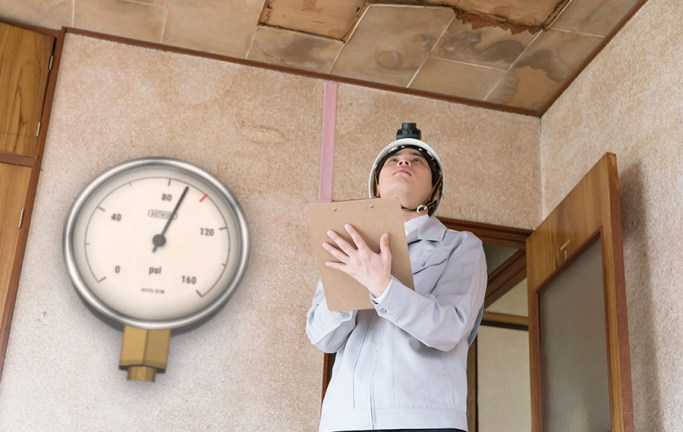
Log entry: 90 psi
